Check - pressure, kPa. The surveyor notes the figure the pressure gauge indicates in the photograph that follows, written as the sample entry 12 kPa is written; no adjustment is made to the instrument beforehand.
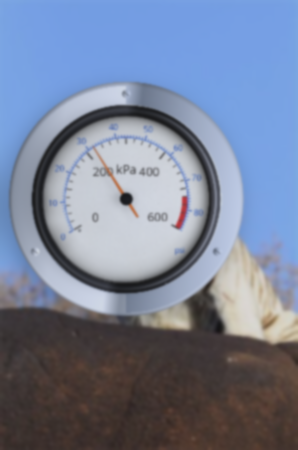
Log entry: 220 kPa
